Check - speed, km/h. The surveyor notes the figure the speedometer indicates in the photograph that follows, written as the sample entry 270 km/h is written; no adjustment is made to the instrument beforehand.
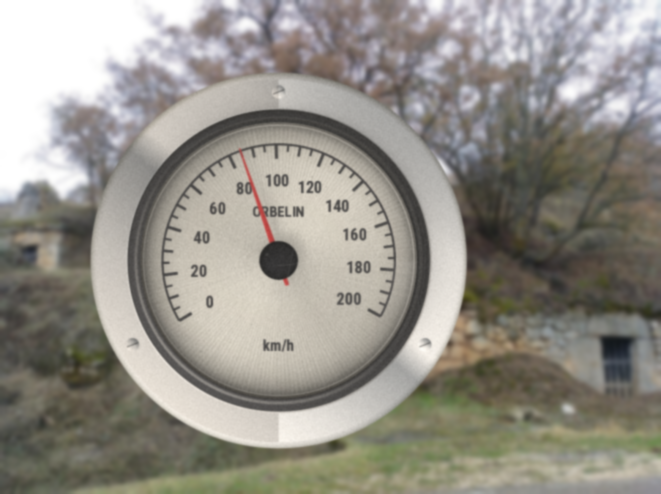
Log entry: 85 km/h
